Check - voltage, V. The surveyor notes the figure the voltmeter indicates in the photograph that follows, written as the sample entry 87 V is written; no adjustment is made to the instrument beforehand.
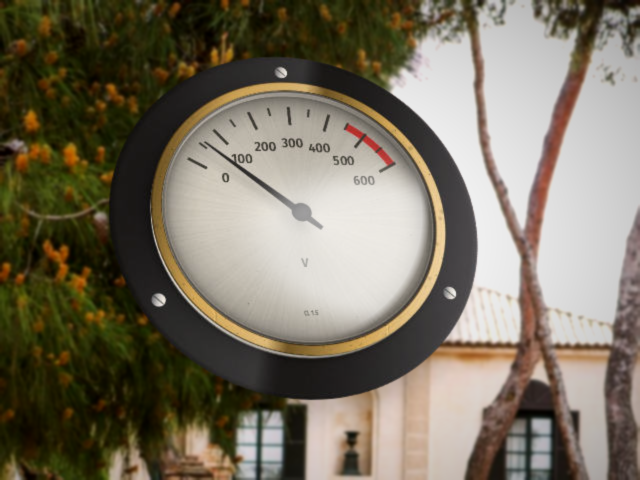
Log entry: 50 V
